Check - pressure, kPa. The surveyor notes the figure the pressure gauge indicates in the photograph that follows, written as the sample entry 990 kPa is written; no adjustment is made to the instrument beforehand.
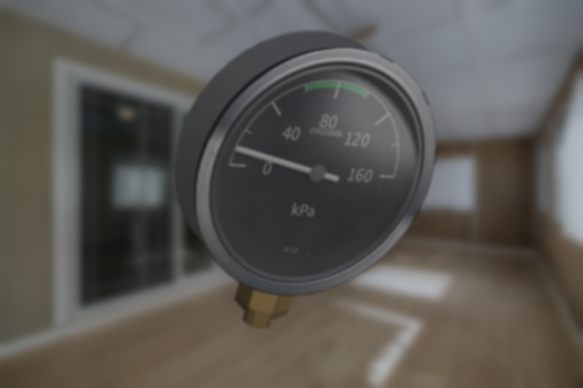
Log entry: 10 kPa
